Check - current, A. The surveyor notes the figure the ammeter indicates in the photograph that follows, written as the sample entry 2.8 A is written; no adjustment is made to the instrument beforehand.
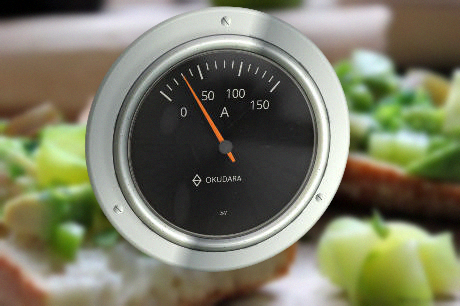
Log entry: 30 A
